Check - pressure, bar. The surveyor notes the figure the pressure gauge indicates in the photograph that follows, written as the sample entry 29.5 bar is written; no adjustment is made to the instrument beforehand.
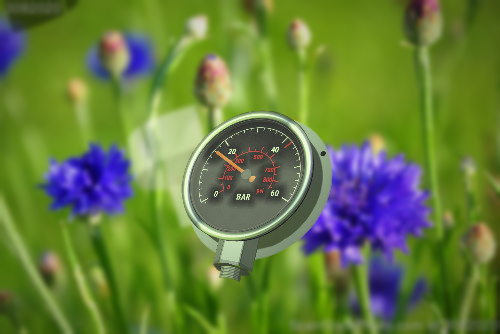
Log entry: 16 bar
